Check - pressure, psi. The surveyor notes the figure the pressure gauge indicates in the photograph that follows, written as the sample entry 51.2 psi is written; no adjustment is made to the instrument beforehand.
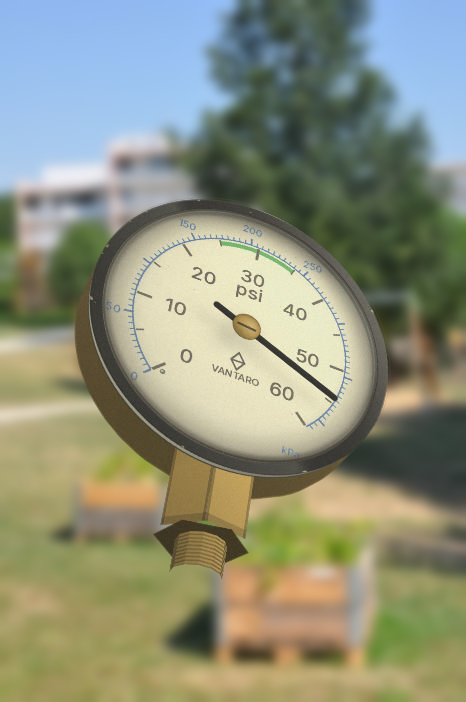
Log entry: 55 psi
